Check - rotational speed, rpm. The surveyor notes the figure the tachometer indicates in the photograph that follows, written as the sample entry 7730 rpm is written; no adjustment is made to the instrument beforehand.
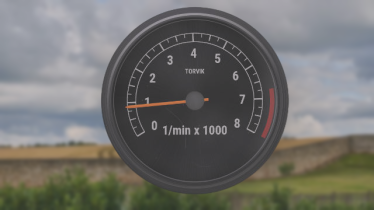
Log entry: 875 rpm
